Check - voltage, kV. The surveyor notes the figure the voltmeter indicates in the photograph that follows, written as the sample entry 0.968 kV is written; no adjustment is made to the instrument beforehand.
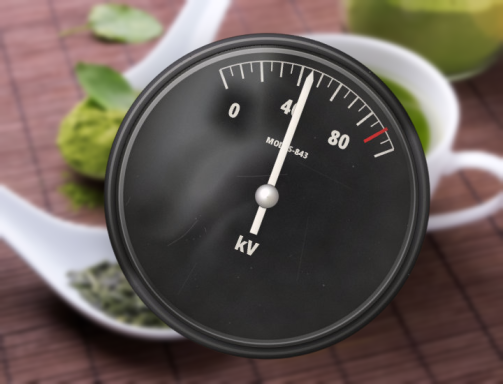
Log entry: 45 kV
